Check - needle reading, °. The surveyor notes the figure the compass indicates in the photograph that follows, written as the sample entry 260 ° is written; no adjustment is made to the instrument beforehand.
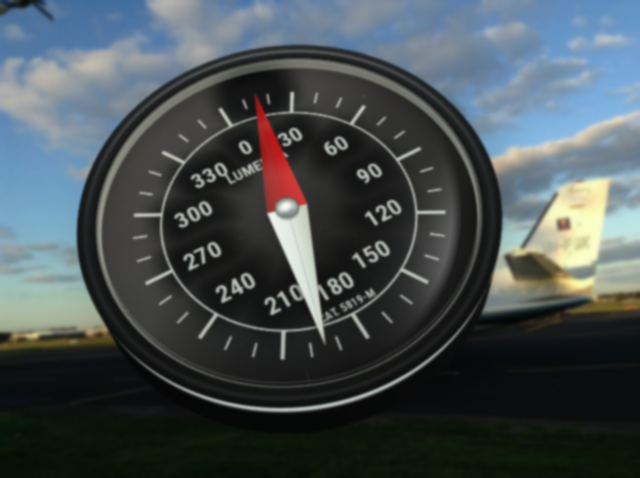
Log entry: 15 °
